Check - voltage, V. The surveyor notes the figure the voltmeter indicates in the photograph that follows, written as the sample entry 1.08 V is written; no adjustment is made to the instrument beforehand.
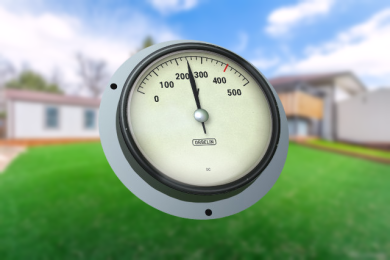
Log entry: 240 V
